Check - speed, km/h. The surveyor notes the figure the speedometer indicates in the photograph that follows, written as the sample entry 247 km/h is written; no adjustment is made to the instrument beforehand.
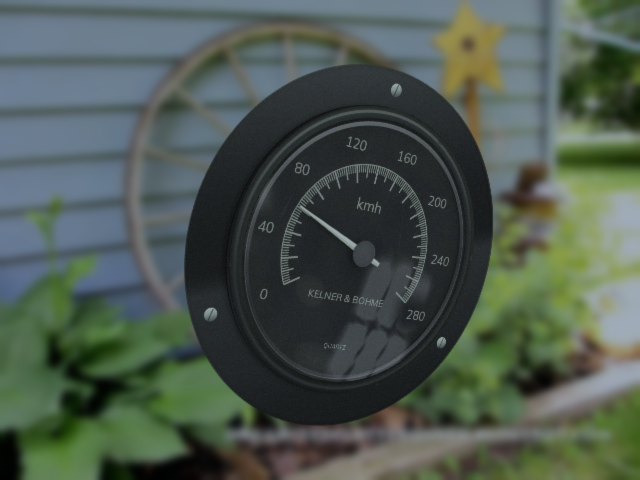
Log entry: 60 km/h
